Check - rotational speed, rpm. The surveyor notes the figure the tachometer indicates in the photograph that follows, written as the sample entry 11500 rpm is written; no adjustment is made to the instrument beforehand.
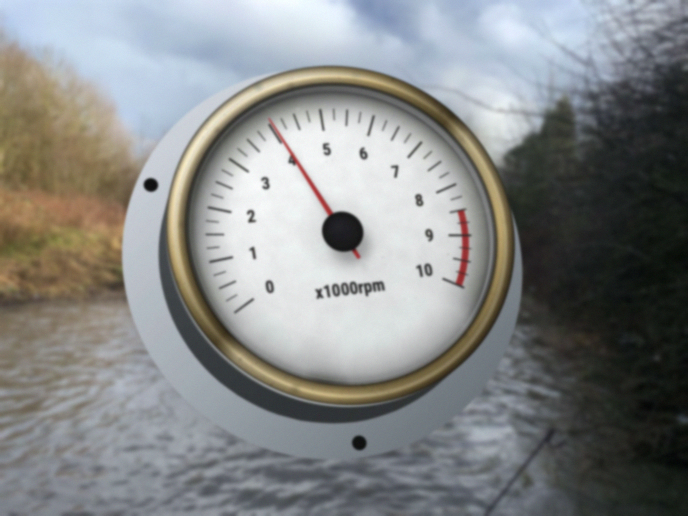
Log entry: 4000 rpm
